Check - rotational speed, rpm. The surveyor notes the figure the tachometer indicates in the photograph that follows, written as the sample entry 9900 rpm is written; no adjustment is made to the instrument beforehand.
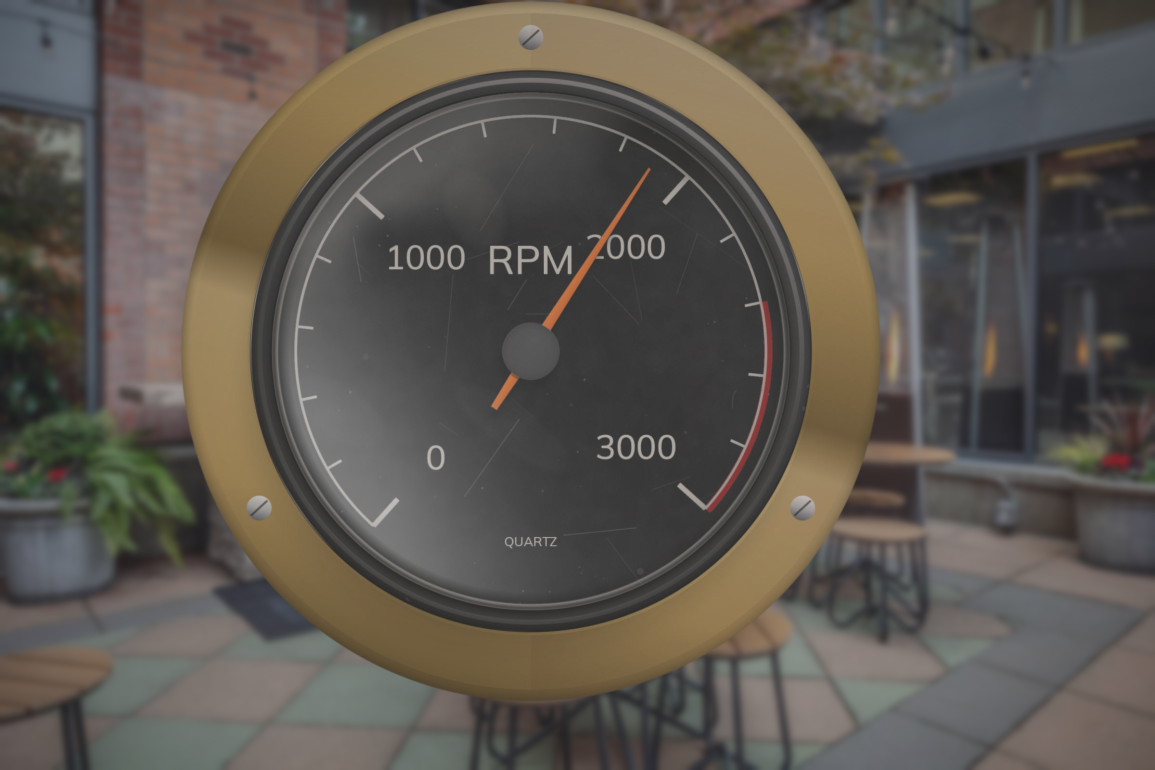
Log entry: 1900 rpm
